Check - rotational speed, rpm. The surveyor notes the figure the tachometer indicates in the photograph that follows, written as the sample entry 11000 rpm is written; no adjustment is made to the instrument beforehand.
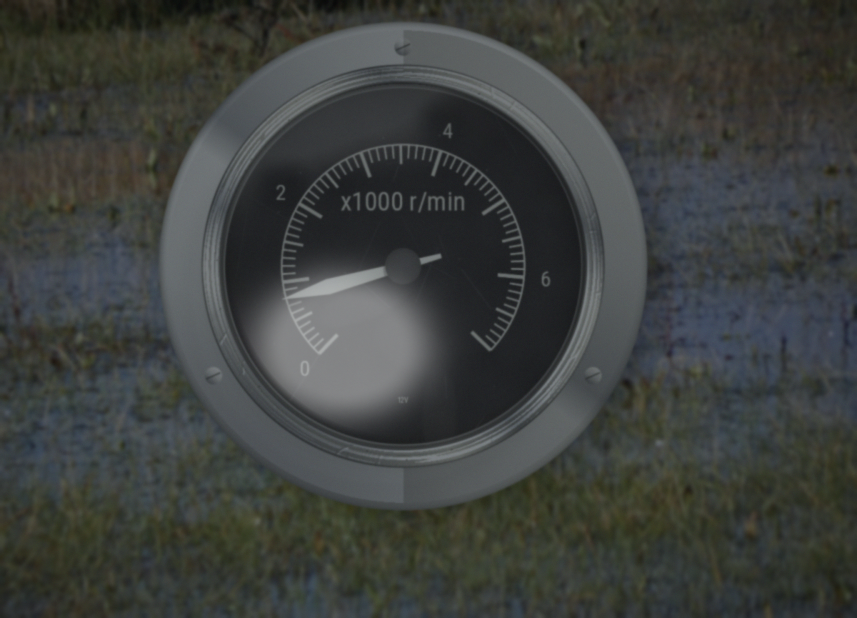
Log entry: 800 rpm
